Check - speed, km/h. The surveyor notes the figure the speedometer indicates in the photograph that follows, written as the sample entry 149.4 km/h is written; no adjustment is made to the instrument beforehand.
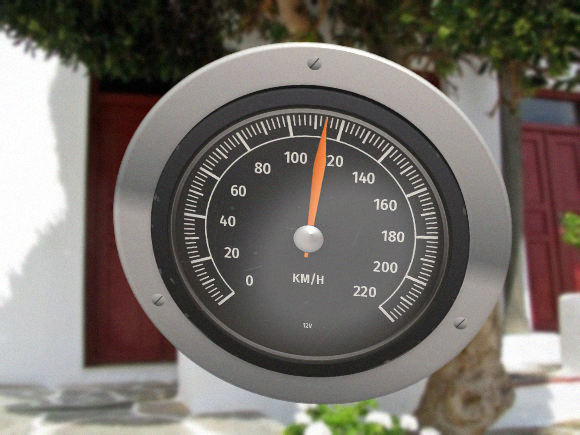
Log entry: 114 km/h
